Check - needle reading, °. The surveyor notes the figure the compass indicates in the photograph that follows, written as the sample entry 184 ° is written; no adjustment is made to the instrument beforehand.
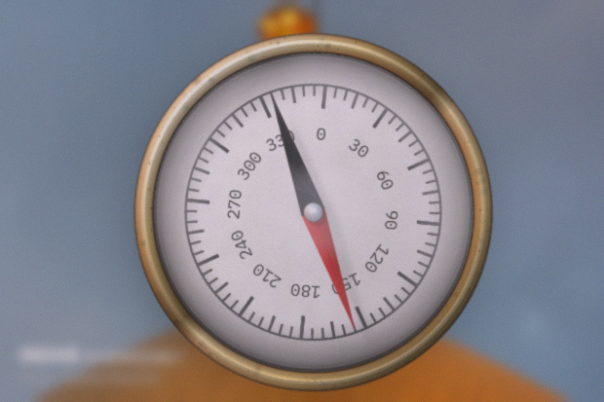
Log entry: 155 °
